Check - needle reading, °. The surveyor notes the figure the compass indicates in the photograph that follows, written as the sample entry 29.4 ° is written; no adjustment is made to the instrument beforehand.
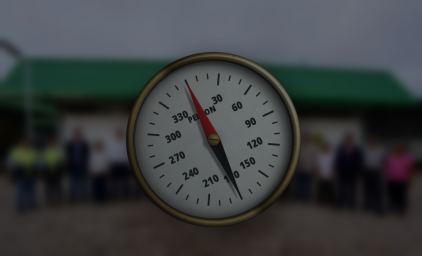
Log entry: 0 °
